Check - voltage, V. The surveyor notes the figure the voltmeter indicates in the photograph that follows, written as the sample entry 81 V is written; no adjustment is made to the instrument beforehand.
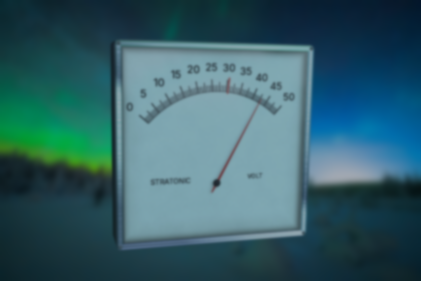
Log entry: 42.5 V
